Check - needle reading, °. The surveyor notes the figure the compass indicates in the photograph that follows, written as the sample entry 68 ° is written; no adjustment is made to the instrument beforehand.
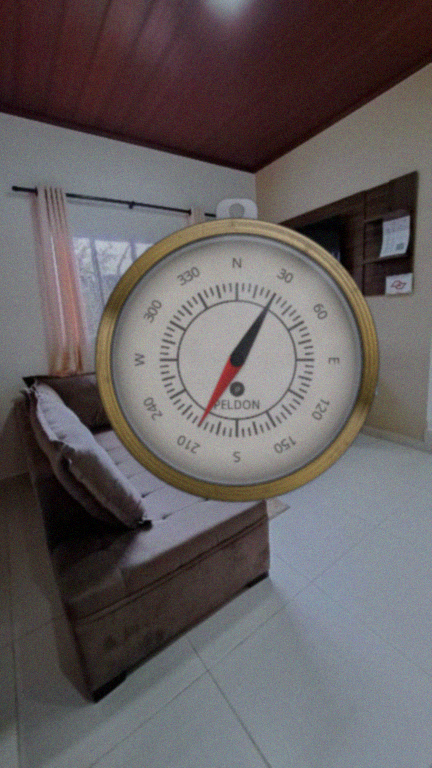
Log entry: 210 °
